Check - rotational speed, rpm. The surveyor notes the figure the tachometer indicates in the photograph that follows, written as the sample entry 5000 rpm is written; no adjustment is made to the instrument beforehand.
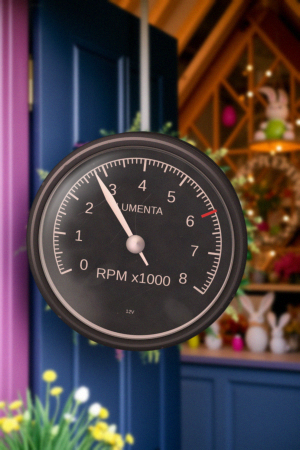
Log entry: 2800 rpm
